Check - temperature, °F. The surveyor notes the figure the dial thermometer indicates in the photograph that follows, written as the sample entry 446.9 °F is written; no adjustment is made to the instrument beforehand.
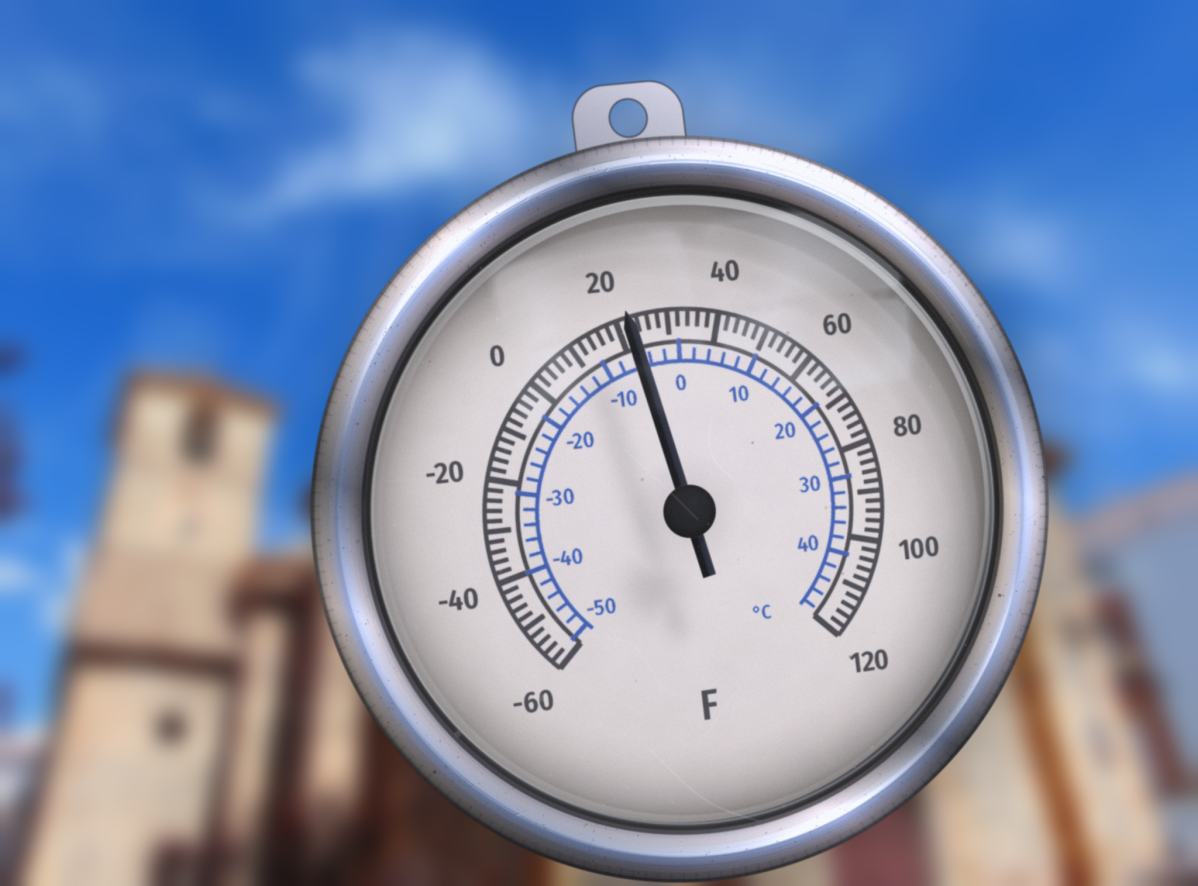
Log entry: 22 °F
